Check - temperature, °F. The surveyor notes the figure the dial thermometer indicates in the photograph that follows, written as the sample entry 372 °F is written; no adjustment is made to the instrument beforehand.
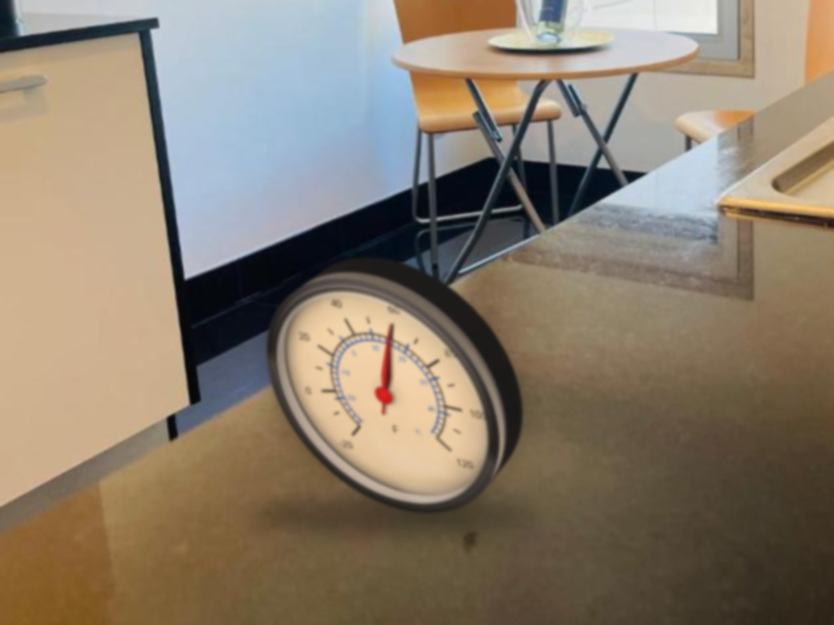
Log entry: 60 °F
